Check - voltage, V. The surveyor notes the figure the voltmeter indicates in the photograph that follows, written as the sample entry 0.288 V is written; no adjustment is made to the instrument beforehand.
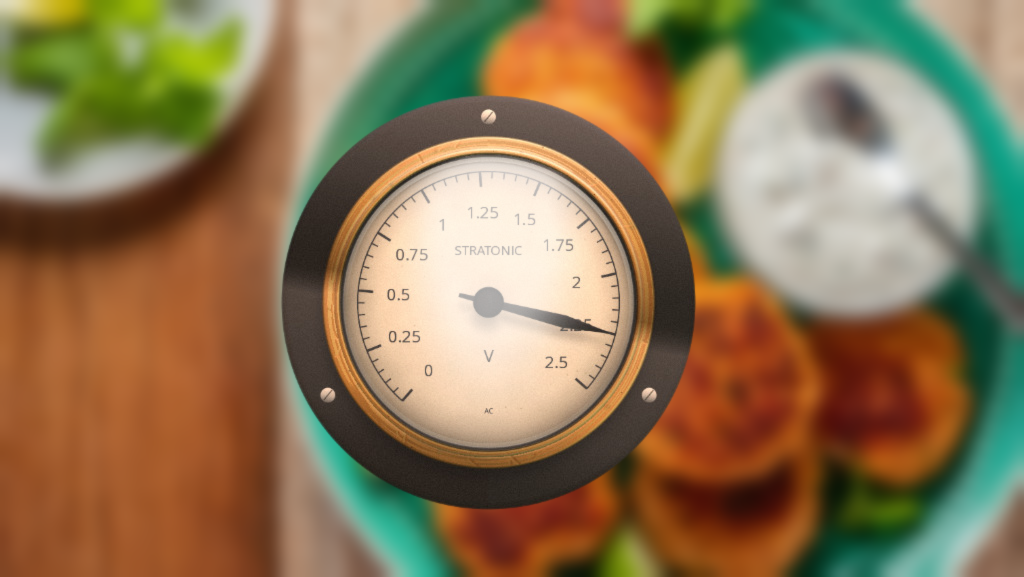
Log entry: 2.25 V
